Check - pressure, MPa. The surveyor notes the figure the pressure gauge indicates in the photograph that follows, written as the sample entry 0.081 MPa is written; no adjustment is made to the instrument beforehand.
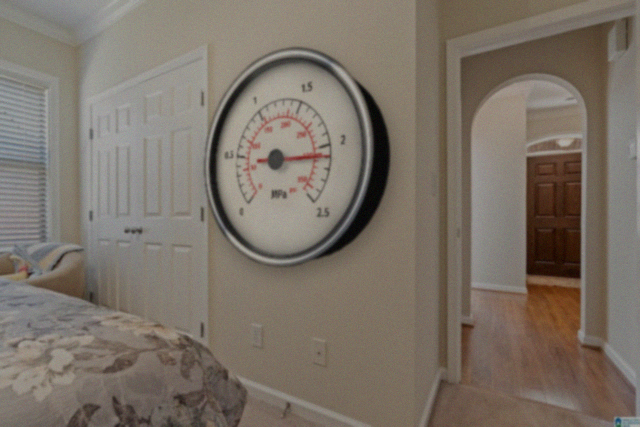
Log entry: 2.1 MPa
